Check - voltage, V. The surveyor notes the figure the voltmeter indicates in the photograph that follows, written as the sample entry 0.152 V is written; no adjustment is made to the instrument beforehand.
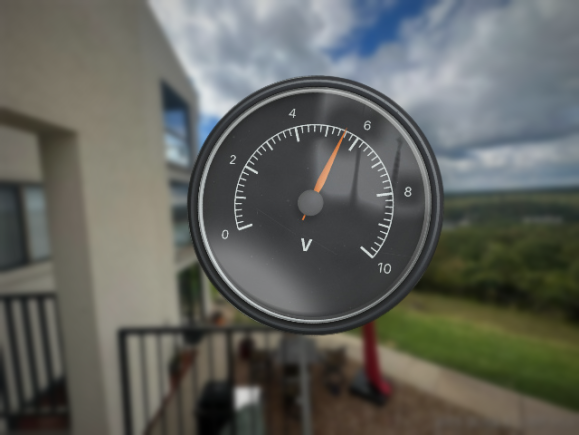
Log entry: 5.6 V
